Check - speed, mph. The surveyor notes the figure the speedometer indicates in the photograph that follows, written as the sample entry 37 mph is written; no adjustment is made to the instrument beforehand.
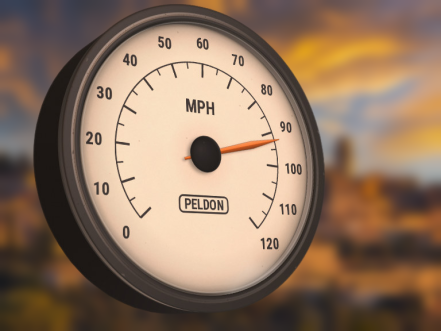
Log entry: 92.5 mph
